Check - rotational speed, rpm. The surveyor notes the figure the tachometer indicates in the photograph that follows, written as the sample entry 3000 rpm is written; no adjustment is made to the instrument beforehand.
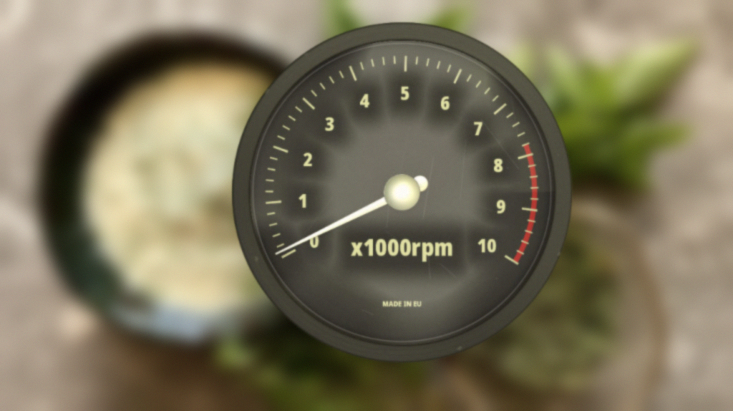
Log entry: 100 rpm
